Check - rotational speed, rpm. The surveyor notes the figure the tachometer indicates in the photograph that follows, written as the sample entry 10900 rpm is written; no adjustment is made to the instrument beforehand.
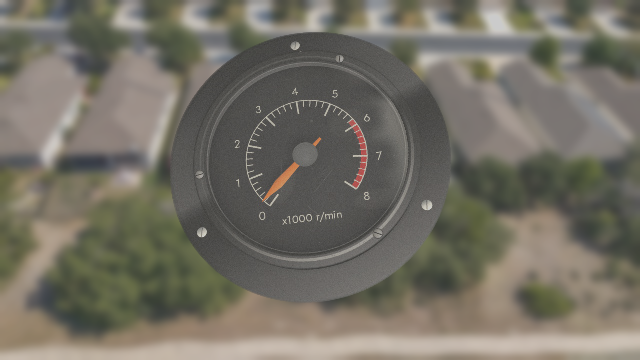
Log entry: 200 rpm
